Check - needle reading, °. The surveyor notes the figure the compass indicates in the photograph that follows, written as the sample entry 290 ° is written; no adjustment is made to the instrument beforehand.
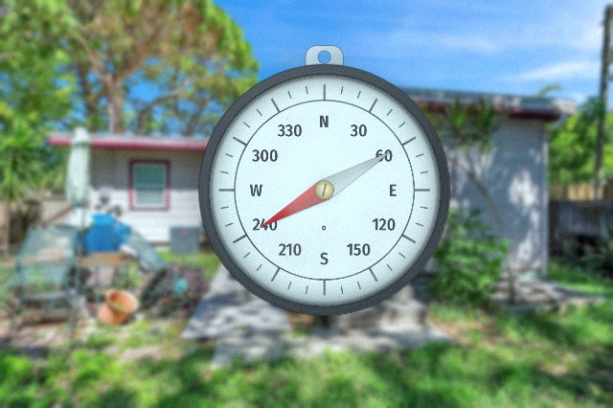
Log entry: 240 °
